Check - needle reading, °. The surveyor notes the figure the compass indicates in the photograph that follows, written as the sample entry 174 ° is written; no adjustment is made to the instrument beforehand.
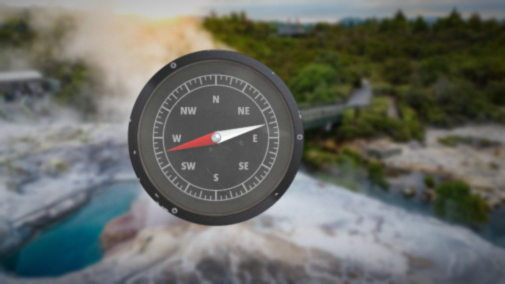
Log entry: 255 °
